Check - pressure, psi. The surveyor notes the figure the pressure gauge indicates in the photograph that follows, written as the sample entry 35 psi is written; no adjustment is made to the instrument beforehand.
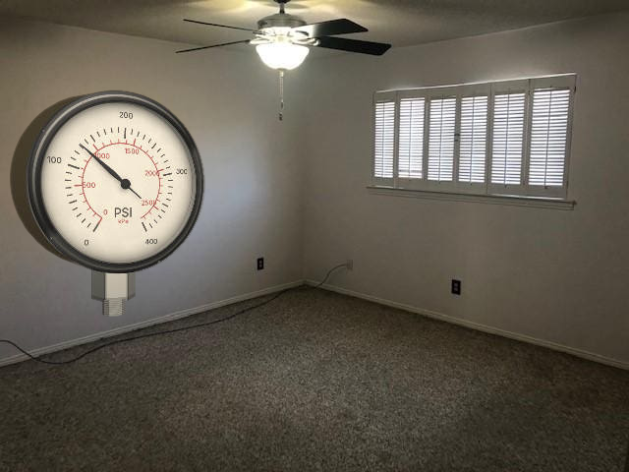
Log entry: 130 psi
